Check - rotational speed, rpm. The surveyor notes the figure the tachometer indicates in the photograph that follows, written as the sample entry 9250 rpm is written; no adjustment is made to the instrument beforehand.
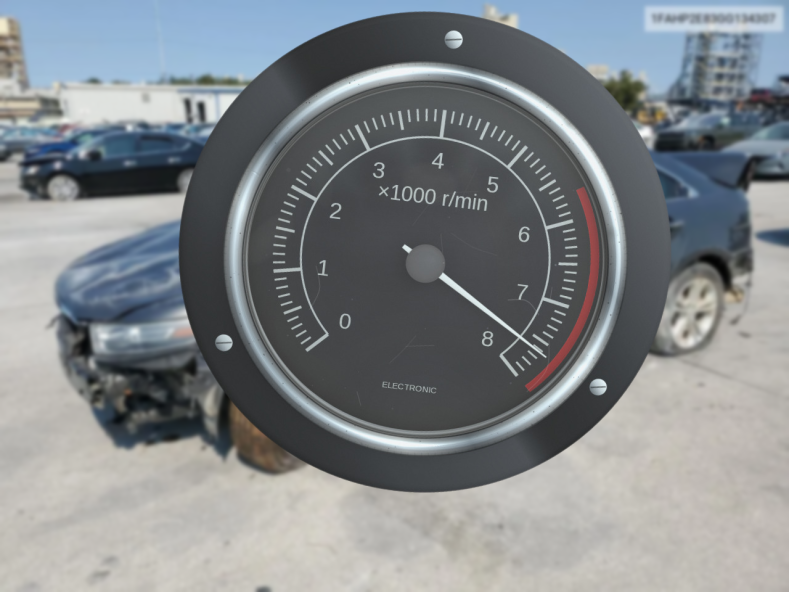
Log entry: 7600 rpm
